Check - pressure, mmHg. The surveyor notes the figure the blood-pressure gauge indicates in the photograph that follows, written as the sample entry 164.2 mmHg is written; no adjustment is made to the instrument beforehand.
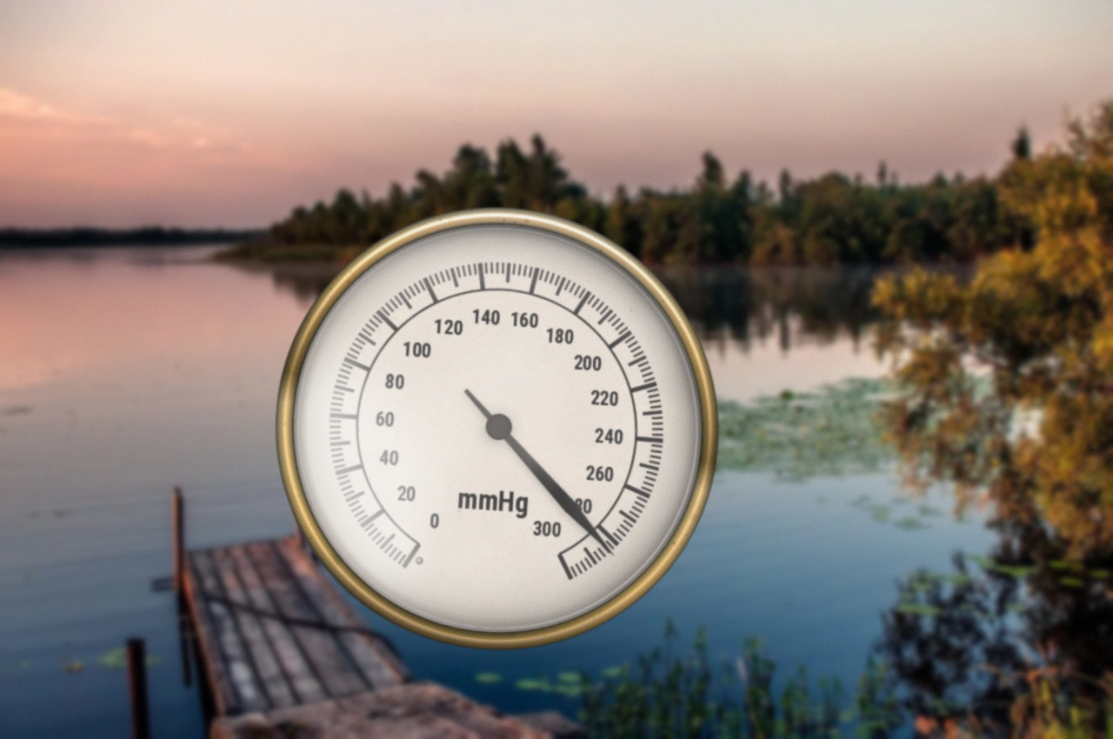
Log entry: 284 mmHg
